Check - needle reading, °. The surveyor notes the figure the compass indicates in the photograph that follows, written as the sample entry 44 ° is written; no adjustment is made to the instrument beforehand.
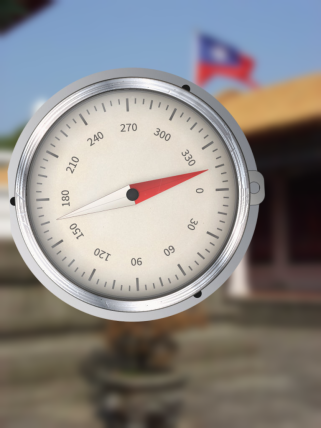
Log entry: 345 °
